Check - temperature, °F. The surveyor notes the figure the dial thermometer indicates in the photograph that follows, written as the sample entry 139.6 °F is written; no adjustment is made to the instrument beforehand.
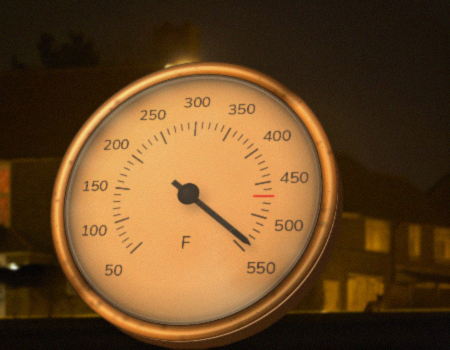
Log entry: 540 °F
